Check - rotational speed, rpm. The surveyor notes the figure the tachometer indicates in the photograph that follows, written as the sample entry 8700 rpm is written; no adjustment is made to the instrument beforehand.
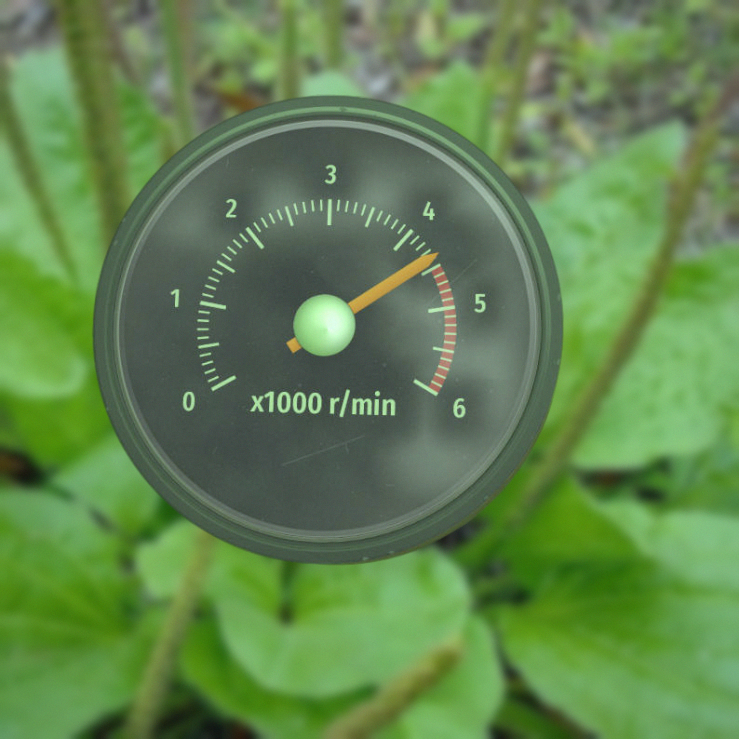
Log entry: 4400 rpm
